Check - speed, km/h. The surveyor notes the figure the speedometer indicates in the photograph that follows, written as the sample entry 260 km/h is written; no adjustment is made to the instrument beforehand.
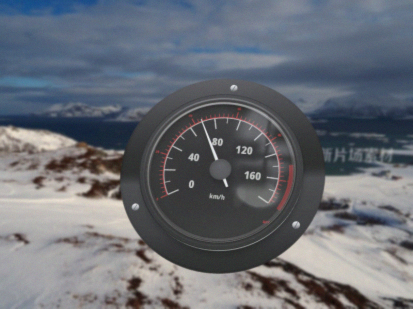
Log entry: 70 km/h
